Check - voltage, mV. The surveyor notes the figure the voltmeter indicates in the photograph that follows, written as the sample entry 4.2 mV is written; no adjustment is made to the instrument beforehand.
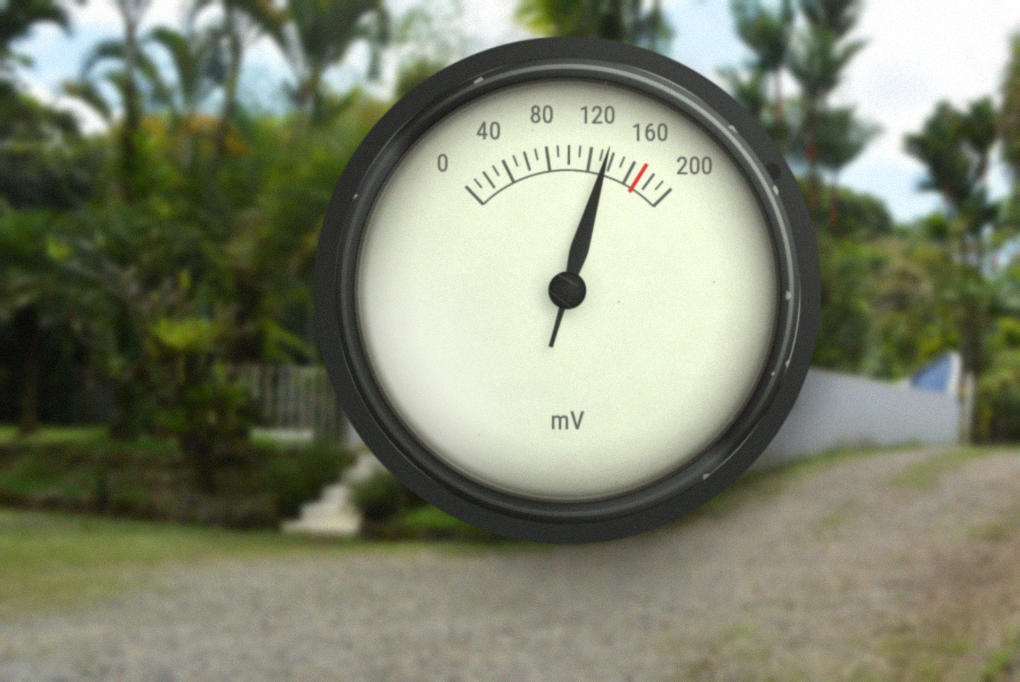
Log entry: 135 mV
